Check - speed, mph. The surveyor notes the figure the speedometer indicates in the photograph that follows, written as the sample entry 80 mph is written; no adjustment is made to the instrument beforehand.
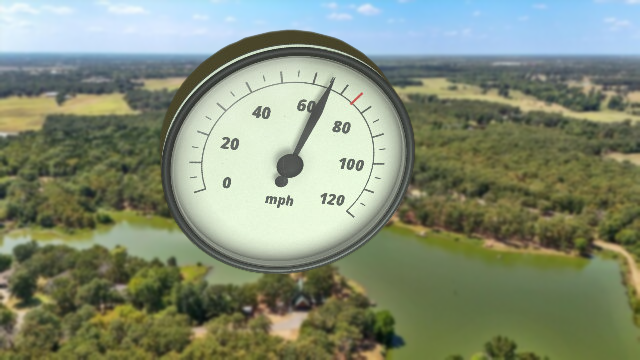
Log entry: 65 mph
